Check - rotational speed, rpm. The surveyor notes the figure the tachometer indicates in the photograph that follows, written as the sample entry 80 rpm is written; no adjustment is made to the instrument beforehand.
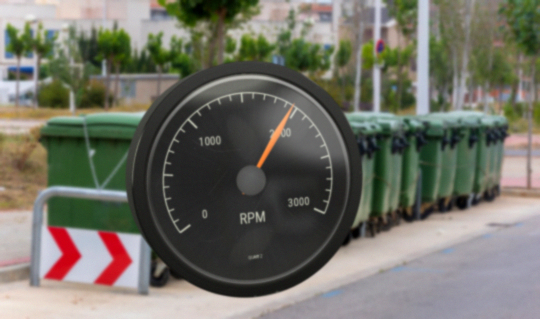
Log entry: 1950 rpm
